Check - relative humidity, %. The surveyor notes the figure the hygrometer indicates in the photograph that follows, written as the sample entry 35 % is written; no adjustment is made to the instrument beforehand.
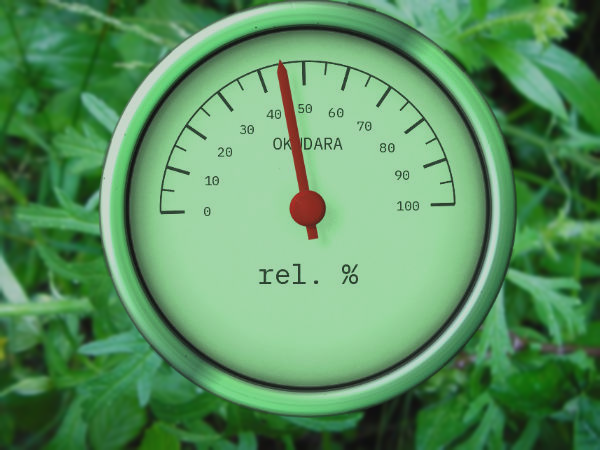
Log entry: 45 %
